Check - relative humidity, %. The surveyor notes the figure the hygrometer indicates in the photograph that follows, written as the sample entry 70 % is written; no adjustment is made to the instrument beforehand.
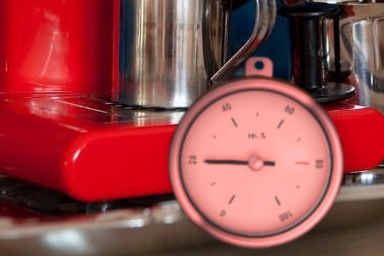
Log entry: 20 %
